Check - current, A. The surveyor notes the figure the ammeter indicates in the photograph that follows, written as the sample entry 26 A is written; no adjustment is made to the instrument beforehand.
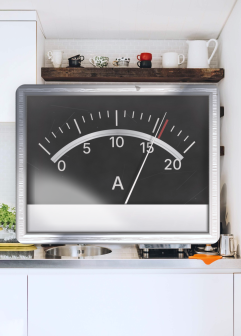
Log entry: 15.5 A
